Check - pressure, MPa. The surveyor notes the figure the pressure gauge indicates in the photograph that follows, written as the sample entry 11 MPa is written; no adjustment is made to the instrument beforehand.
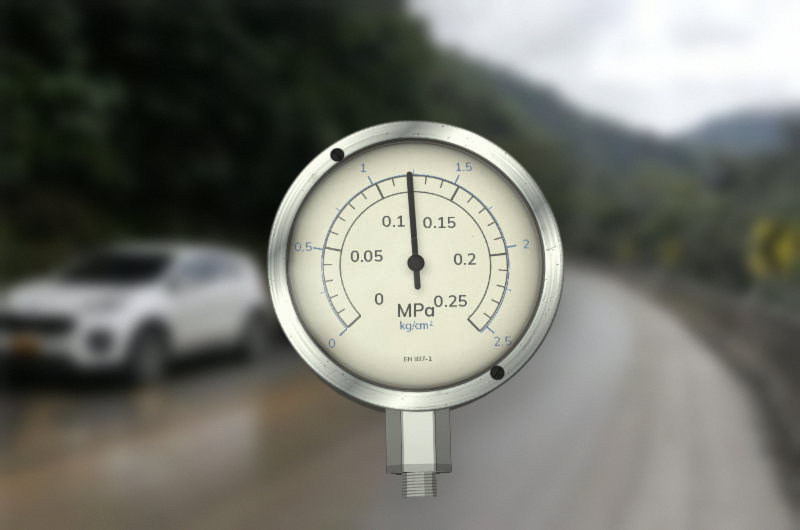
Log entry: 0.12 MPa
